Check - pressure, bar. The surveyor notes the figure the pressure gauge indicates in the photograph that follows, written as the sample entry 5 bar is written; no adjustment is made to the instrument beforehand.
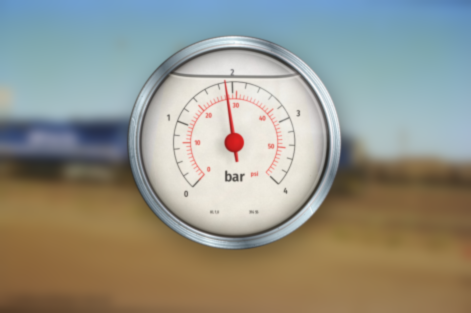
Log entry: 1.9 bar
